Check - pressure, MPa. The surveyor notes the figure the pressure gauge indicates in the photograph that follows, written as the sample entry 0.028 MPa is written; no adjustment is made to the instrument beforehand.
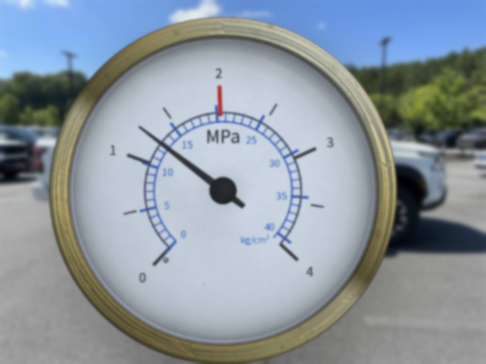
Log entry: 1.25 MPa
